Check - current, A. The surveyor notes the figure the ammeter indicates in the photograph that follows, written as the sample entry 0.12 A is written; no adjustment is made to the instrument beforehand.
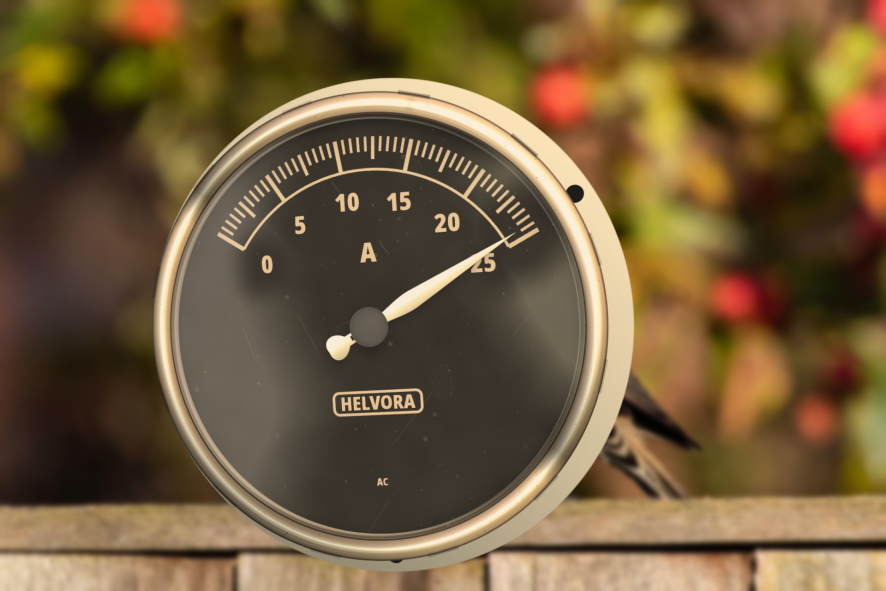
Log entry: 24.5 A
